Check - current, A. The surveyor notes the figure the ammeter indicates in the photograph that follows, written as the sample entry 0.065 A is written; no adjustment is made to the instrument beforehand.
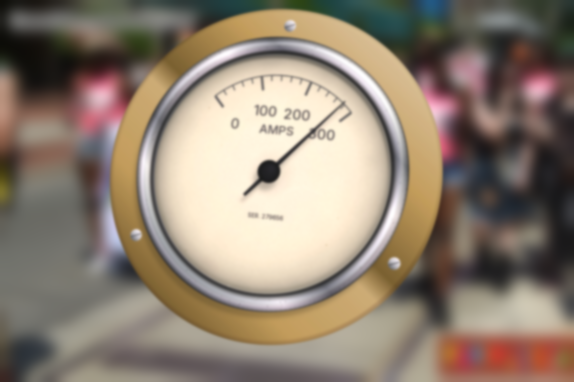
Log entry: 280 A
